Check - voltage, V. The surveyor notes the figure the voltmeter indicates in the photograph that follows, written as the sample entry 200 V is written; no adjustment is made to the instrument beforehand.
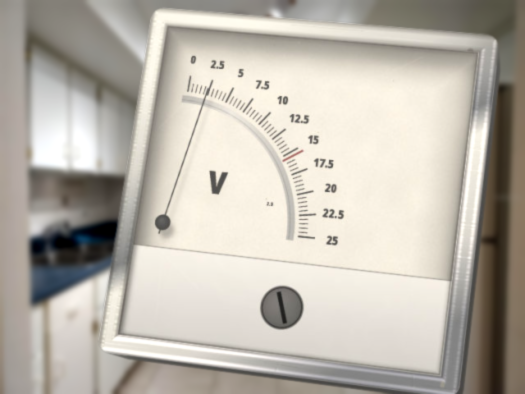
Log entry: 2.5 V
